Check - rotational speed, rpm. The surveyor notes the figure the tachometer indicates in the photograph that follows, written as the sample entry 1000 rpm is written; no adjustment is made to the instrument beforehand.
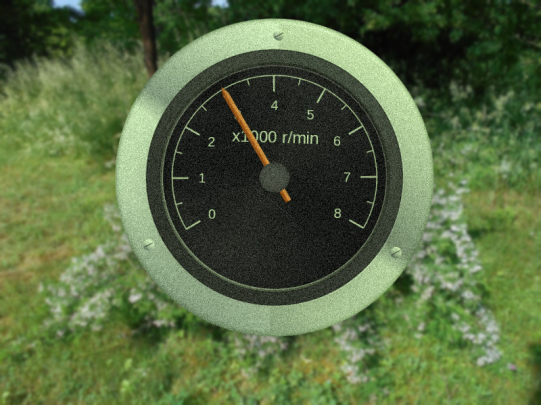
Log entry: 3000 rpm
